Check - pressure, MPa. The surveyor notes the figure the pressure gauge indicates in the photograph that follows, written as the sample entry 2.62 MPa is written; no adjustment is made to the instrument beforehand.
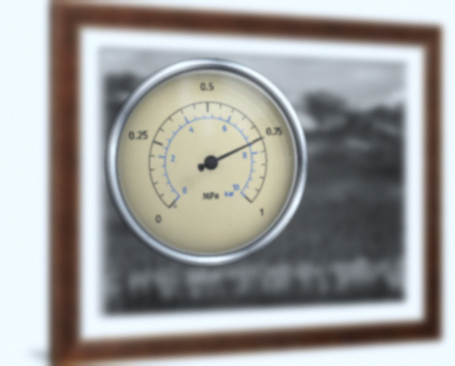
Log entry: 0.75 MPa
